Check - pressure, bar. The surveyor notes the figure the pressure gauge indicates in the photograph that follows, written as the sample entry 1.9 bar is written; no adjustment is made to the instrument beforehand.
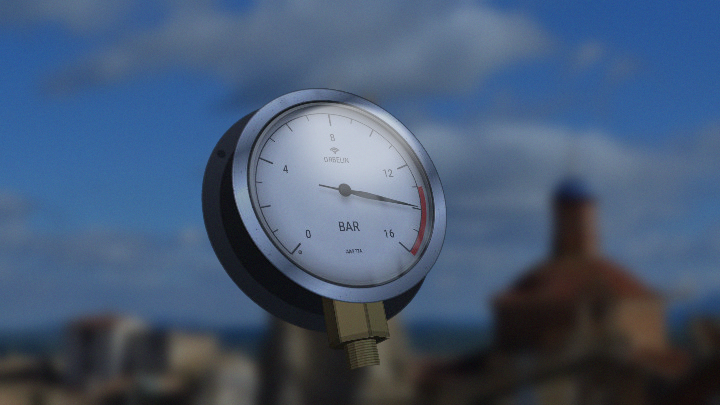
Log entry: 14 bar
